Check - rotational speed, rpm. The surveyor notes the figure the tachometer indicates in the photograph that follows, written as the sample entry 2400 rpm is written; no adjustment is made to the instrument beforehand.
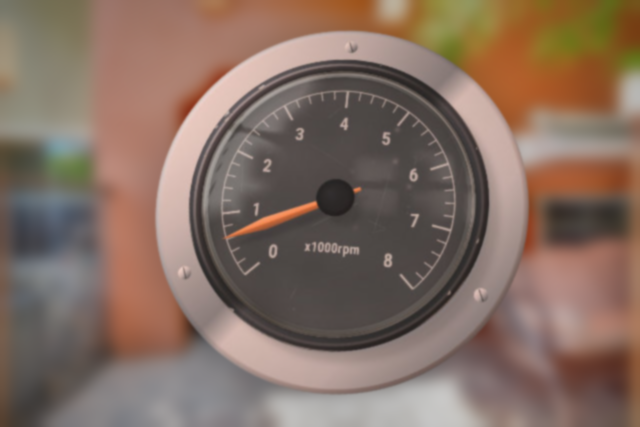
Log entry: 600 rpm
